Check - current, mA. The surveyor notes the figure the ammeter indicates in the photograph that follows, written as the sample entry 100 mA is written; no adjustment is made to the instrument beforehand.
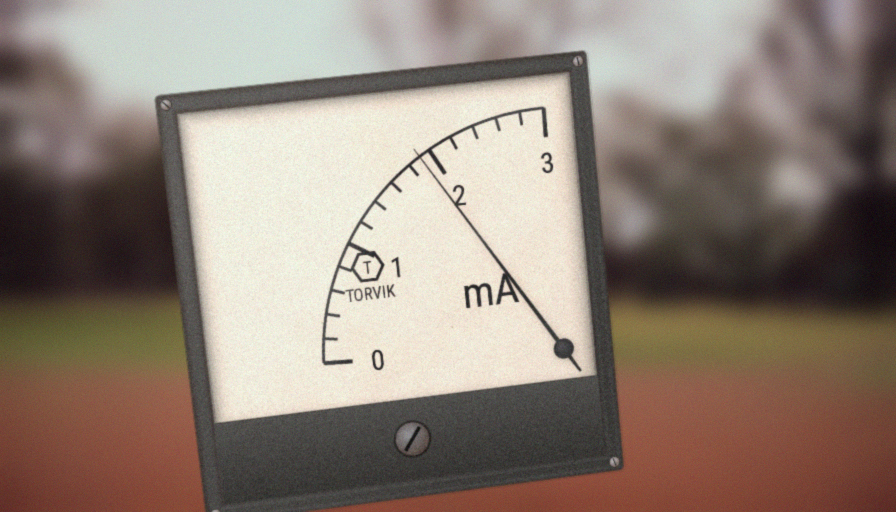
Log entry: 1.9 mA
